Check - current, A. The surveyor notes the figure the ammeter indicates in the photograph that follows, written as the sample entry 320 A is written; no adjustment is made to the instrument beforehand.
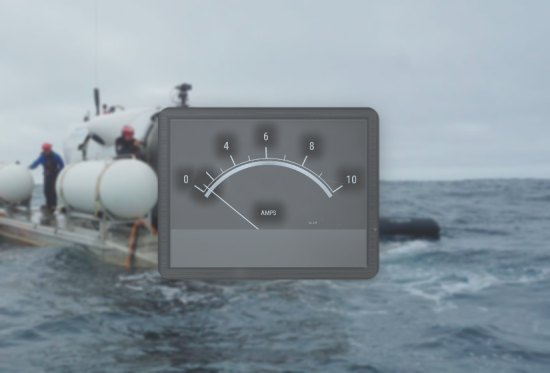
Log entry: 1 A
